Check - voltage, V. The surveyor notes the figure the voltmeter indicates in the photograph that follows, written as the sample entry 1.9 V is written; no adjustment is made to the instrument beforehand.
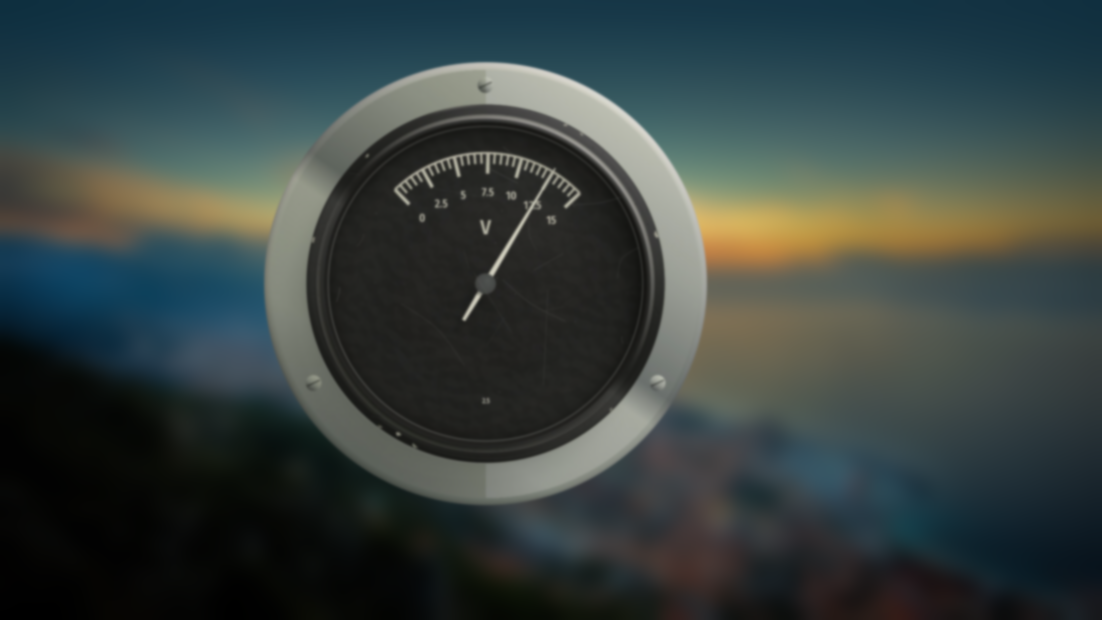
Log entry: 12.5 V
